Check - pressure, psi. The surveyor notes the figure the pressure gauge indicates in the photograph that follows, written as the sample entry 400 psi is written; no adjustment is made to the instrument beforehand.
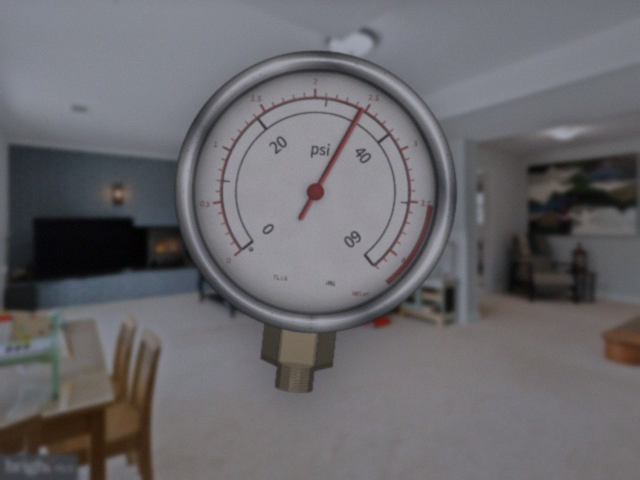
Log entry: 35 psi
